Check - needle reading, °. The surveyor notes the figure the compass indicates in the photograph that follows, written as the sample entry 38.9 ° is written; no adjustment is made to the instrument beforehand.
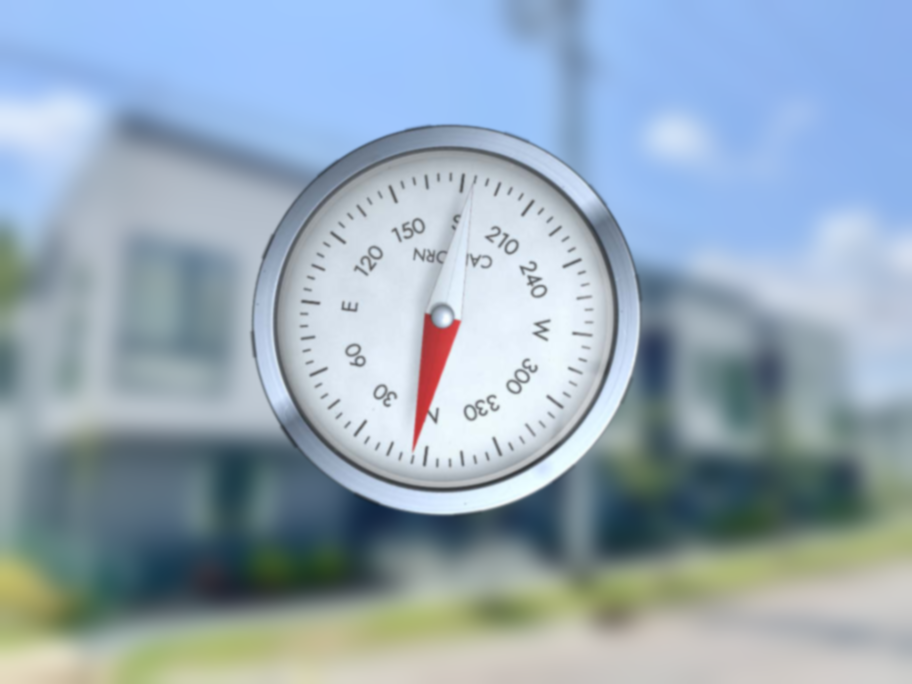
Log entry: 5 °
